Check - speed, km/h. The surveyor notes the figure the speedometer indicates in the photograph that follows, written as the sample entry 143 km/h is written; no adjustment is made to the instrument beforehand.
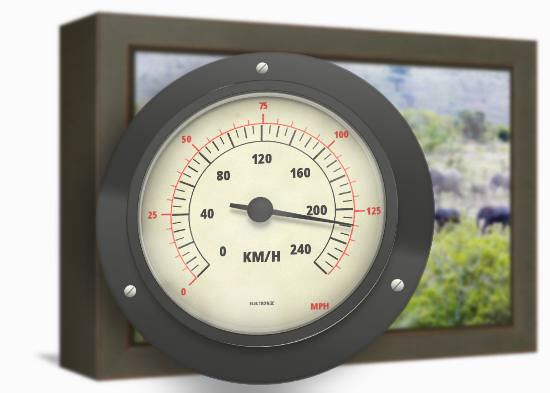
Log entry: 210 km/h
